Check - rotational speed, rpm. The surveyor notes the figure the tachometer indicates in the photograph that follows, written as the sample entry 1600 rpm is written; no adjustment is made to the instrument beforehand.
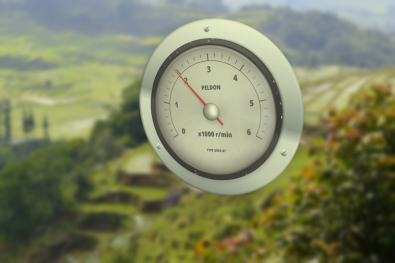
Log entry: 2000 rpm
